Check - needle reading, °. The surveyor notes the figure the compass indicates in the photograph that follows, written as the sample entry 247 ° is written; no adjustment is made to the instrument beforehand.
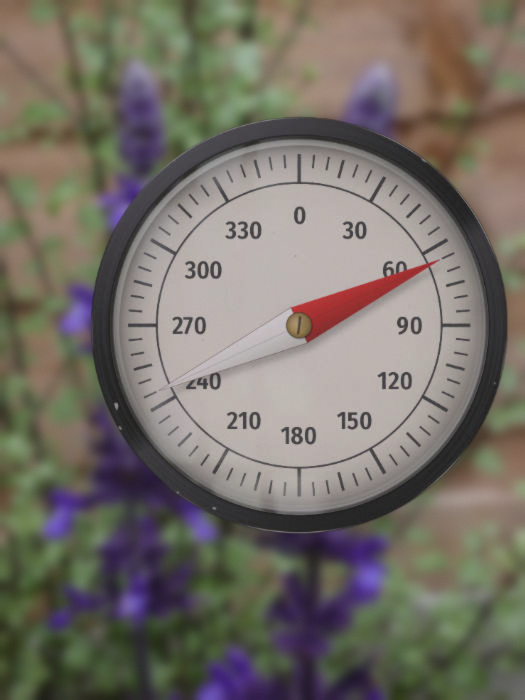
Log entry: 65 °
